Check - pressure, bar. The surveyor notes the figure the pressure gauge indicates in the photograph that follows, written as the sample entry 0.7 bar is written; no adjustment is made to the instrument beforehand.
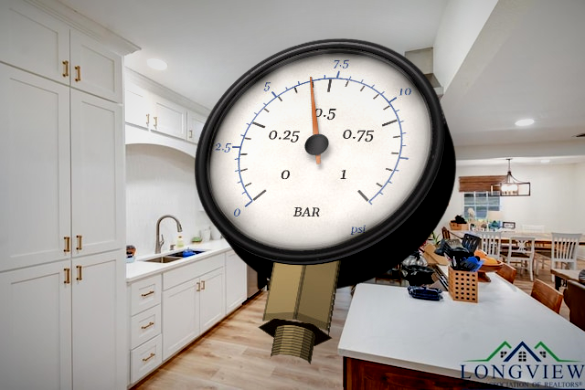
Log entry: 0.45 bar
